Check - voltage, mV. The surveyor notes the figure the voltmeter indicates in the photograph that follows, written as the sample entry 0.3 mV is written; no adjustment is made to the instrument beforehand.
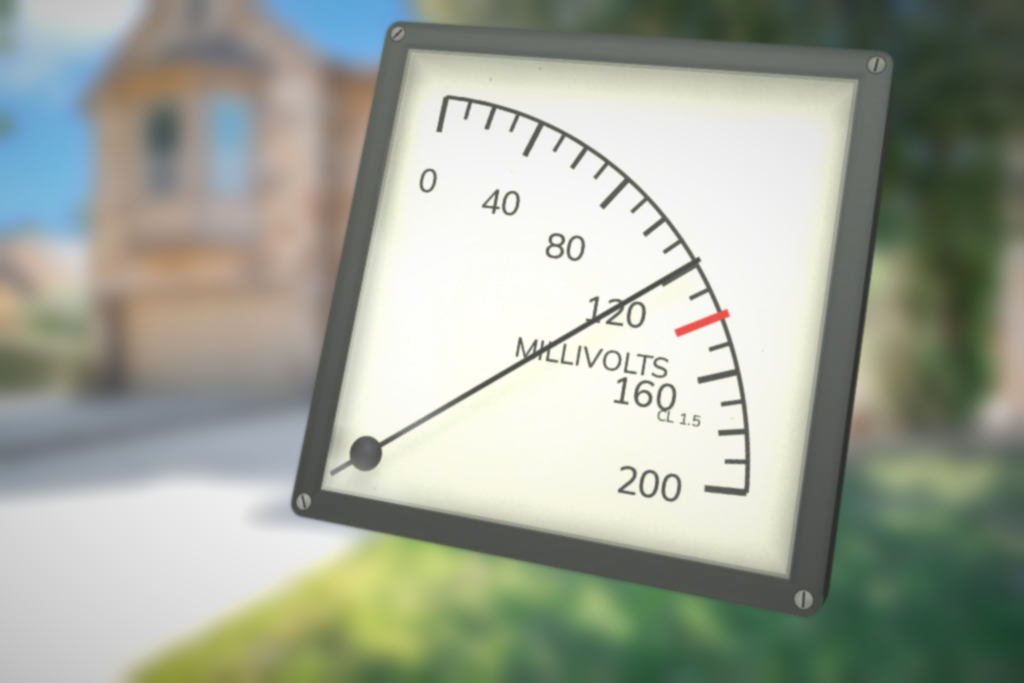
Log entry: 120 mV
